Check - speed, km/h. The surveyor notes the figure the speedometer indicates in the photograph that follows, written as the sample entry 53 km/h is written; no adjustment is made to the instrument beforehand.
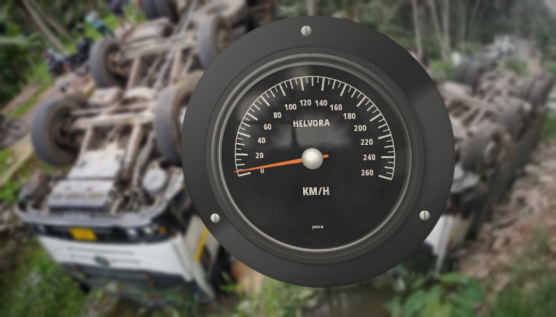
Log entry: 5 km/h
